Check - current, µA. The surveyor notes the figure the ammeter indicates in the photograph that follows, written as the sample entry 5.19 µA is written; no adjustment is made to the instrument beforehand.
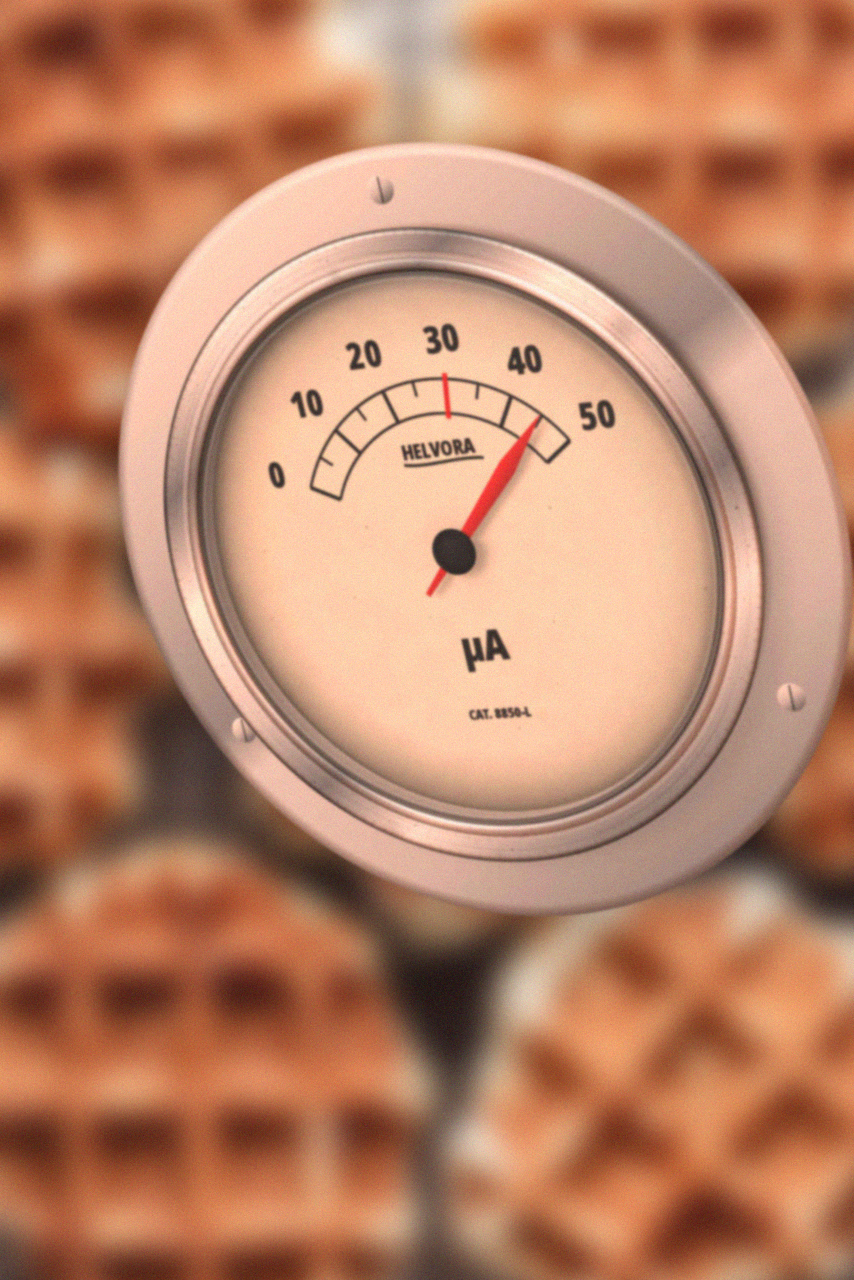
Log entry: 45 µA
